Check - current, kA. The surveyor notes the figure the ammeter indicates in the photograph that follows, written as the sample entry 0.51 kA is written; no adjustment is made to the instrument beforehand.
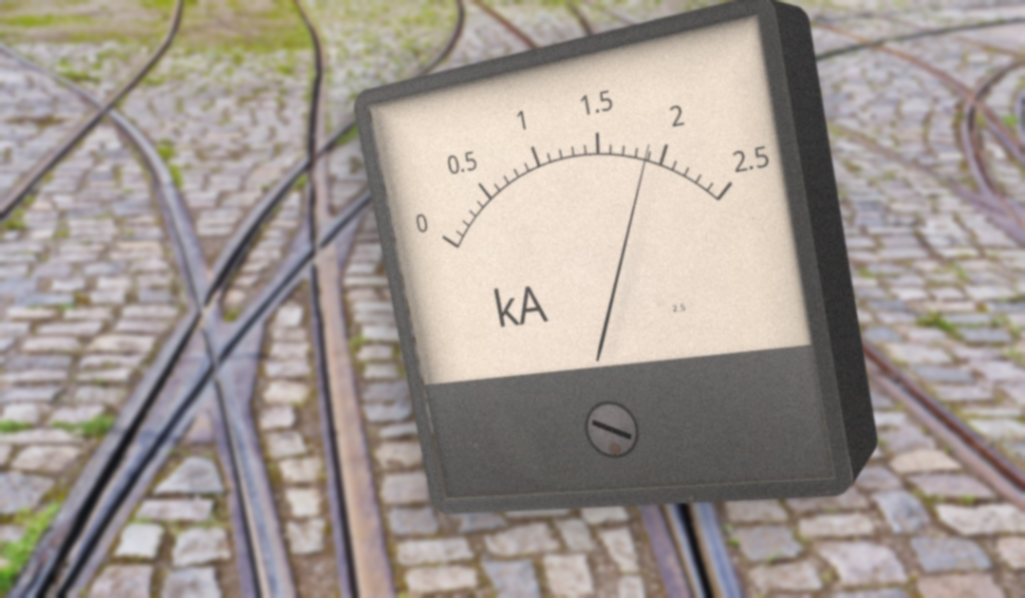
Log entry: 1.9 kA
